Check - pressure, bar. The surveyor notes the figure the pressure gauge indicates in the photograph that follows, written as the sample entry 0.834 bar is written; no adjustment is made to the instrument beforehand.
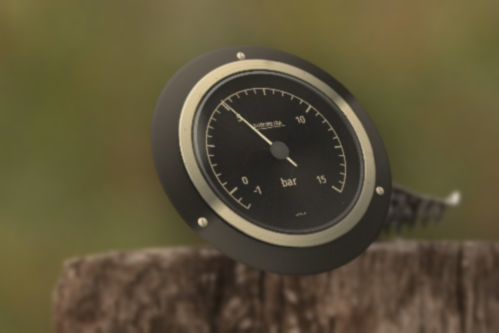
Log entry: 5 bar
